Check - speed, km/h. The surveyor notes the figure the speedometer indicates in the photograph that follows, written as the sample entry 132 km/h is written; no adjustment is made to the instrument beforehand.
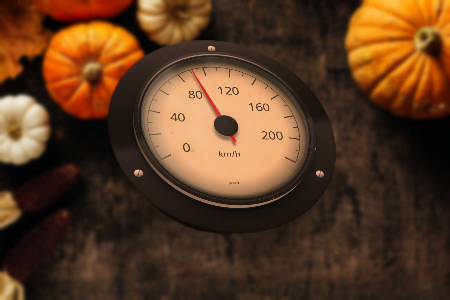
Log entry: 90 km/h
